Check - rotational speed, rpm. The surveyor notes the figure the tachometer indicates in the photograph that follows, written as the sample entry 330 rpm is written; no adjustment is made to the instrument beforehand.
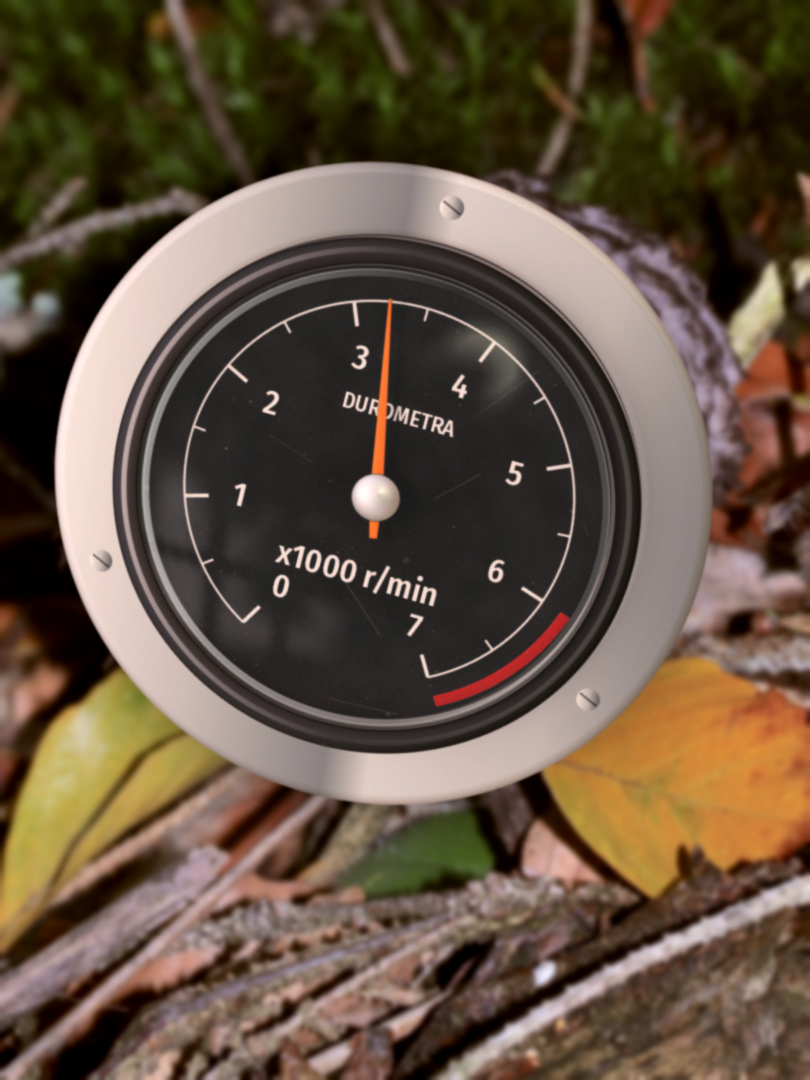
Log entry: 3250 rpm
